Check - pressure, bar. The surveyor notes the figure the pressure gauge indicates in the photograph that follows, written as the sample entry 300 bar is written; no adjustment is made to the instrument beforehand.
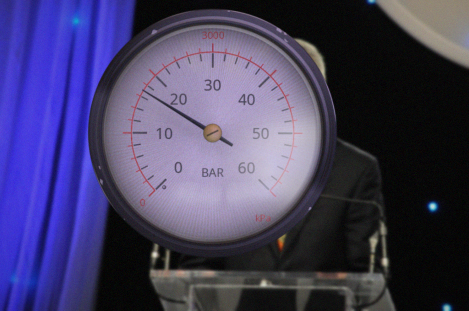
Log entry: 17 bar
